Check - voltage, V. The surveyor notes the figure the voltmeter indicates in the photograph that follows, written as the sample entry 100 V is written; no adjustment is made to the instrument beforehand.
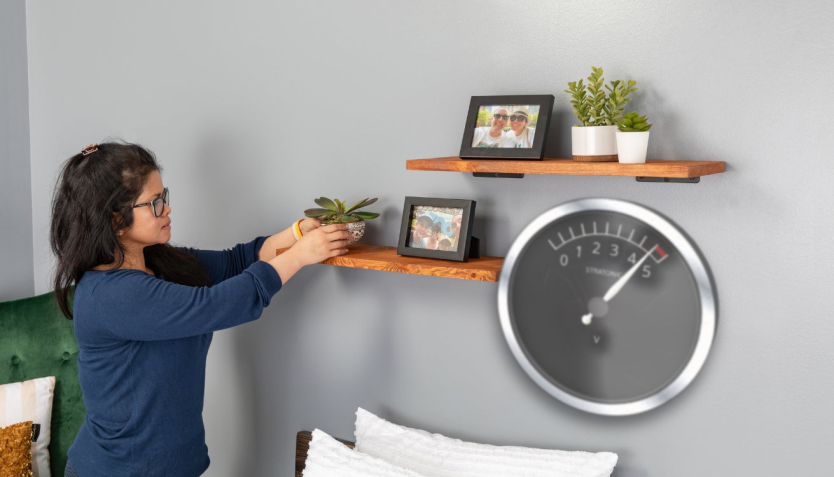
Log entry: 4.5 V
